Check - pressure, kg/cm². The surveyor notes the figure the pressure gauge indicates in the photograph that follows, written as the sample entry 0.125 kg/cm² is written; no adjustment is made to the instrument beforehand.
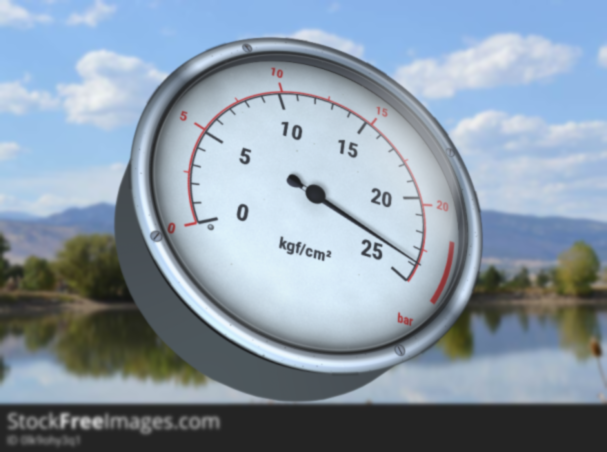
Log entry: 24 kg/cm²
